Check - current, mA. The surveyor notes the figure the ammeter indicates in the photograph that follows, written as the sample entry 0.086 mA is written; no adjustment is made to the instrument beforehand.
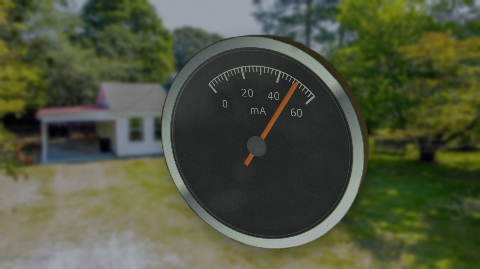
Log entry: 50 mA
